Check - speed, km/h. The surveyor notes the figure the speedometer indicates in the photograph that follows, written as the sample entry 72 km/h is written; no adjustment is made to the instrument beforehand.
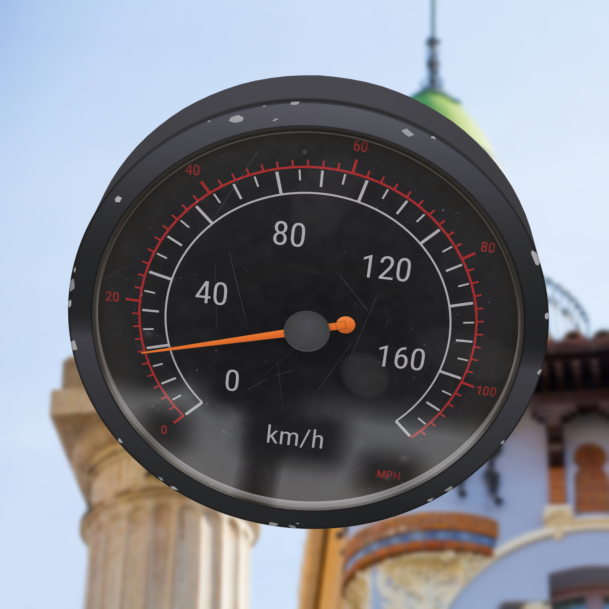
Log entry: 20 km/h
